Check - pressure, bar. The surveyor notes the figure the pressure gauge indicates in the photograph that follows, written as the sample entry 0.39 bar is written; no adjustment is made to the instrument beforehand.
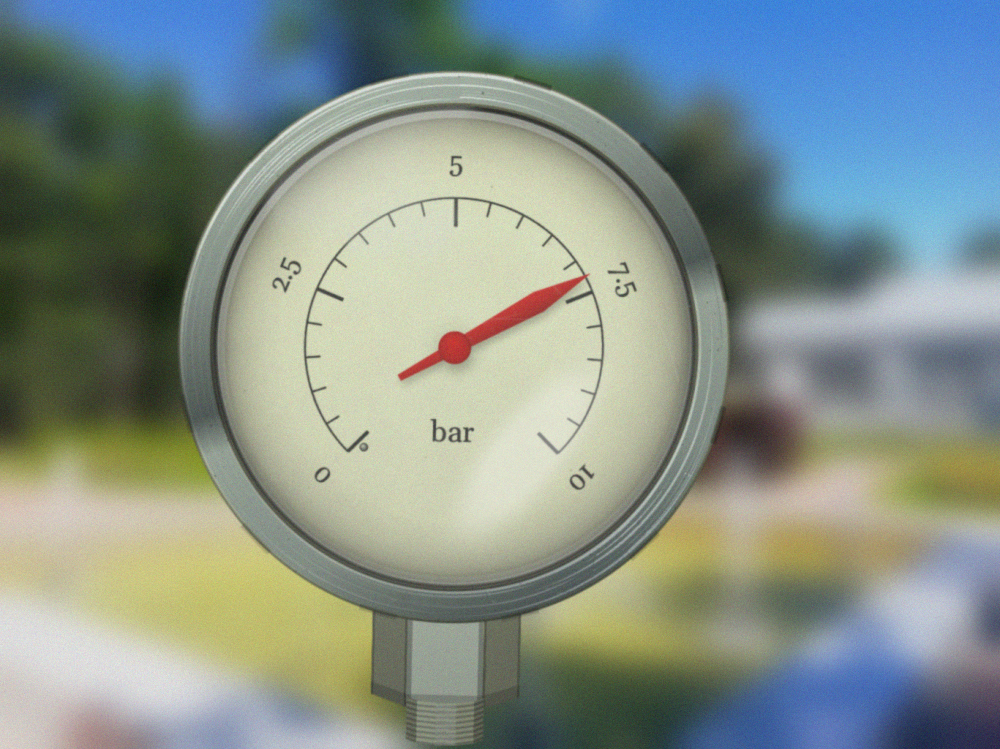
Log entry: 7.25 bar
